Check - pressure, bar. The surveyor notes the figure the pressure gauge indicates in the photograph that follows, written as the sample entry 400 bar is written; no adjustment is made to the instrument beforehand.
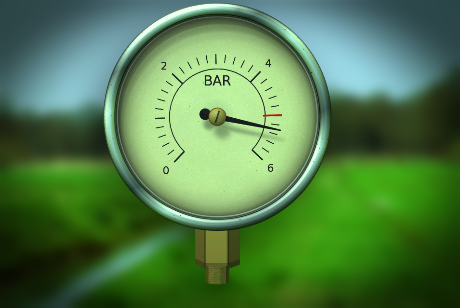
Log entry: 5.3 bar
